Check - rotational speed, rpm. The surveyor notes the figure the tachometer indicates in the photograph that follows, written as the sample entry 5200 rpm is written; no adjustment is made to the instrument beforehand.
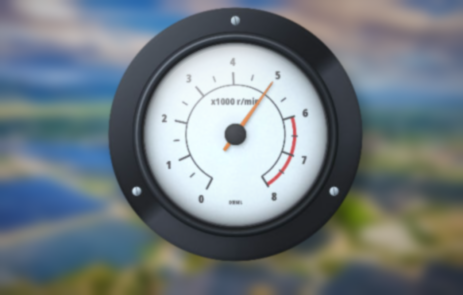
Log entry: 5000 rpm
